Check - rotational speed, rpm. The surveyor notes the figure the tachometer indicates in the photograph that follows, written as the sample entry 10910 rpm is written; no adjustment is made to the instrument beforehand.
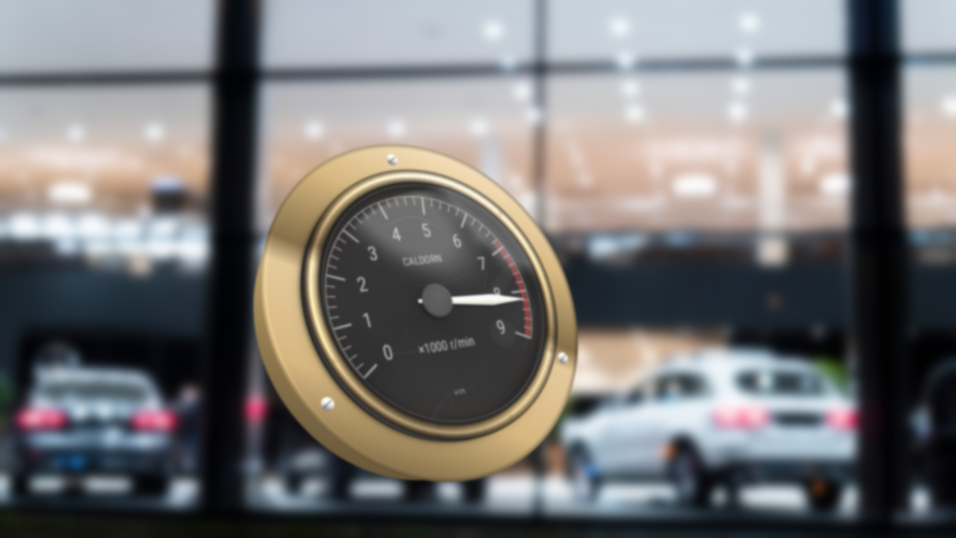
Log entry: 8200 rpm
